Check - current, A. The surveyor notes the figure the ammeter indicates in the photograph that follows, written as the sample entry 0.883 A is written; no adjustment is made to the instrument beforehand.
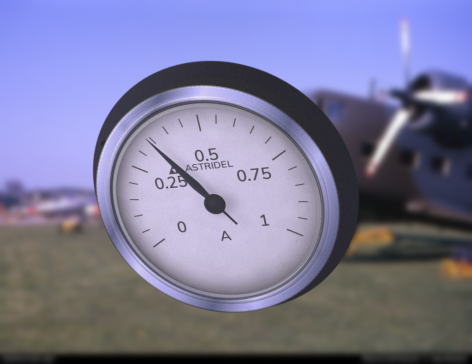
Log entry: 0.35 A
